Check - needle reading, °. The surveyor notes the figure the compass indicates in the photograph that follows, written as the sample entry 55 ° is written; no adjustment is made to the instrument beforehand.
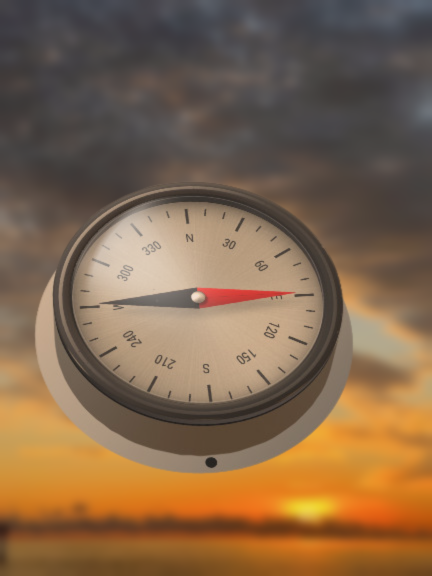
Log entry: 90 °
